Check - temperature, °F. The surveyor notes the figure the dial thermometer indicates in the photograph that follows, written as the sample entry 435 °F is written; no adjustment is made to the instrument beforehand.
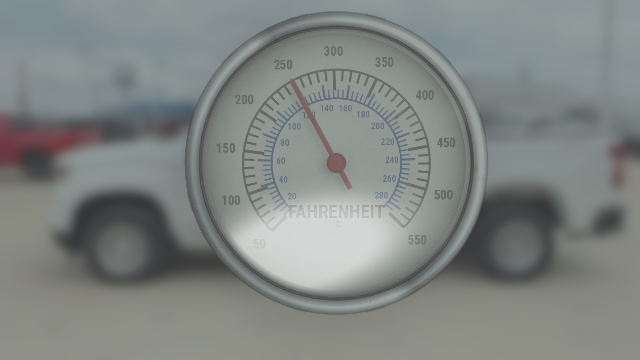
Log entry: 250 °F
